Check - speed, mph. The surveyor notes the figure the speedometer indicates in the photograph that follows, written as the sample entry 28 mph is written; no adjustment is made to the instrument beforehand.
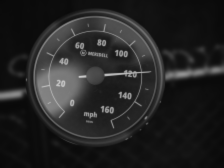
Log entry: 120 mph
